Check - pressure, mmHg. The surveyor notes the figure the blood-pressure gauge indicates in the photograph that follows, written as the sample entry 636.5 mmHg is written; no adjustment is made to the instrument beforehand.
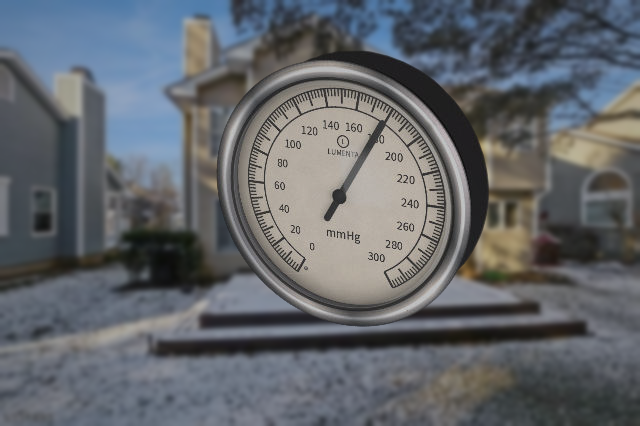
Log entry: 180 mmHg
